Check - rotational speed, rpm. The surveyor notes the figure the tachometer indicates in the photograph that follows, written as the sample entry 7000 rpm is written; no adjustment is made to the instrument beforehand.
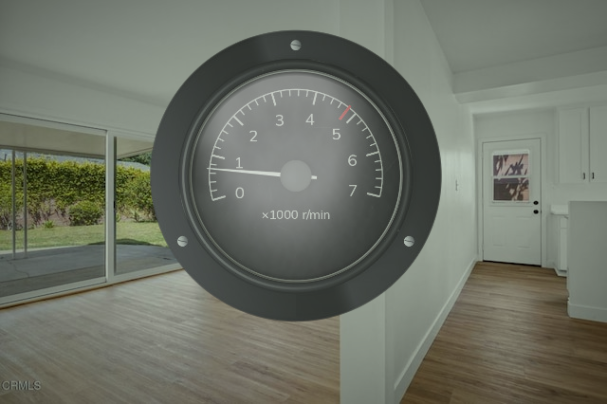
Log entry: 700 rpm
